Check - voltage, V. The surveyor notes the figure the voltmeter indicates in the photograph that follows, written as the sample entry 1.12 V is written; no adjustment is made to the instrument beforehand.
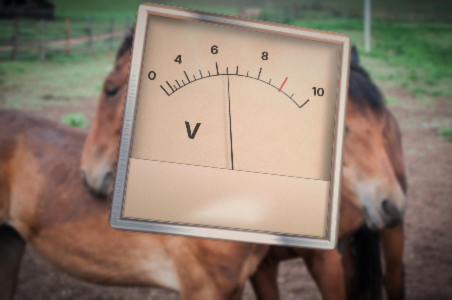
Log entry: 6.5 V
